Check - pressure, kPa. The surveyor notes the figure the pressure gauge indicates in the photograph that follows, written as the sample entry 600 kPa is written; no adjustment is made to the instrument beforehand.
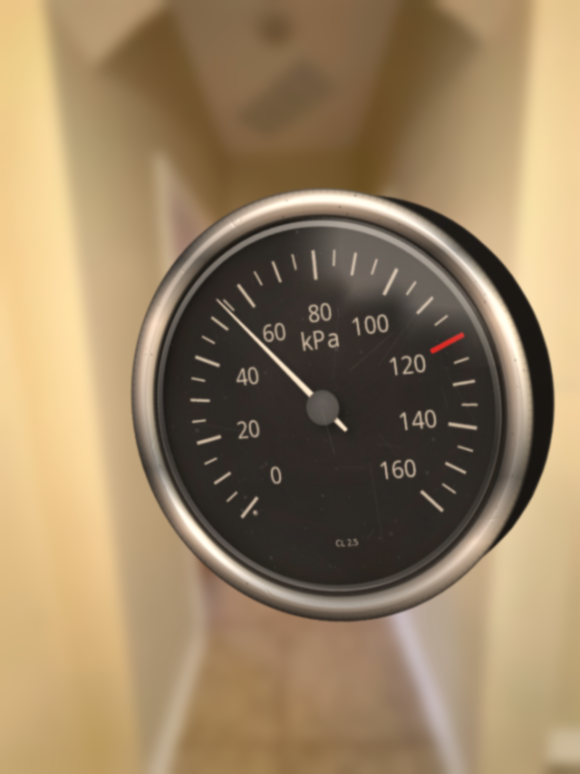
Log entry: 55 kPa
